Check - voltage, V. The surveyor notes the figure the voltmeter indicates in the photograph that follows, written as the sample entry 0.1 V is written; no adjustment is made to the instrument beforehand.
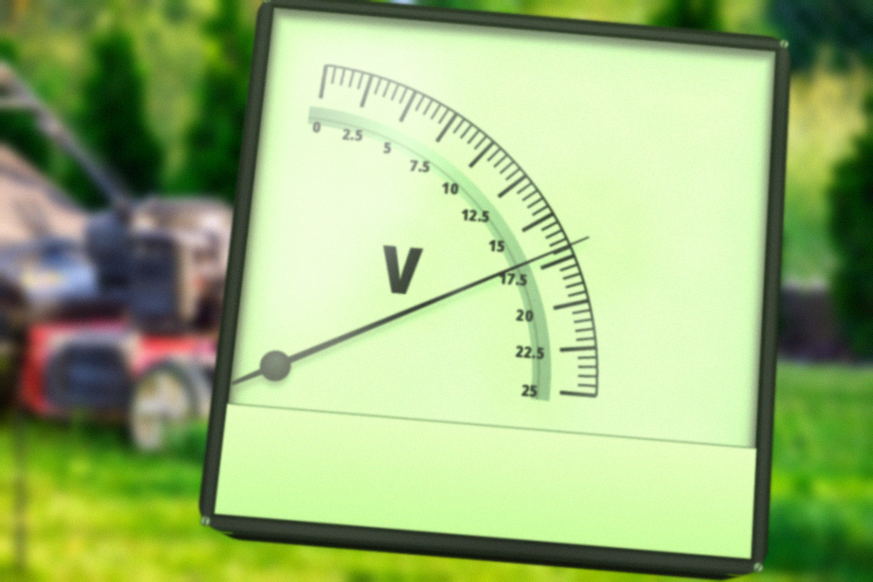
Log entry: 17 V
